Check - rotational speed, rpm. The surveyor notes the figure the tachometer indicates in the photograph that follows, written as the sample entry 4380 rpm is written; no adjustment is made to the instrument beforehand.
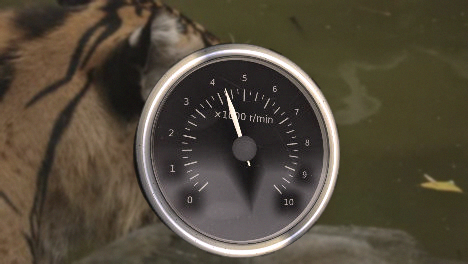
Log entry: 4250 rpm
